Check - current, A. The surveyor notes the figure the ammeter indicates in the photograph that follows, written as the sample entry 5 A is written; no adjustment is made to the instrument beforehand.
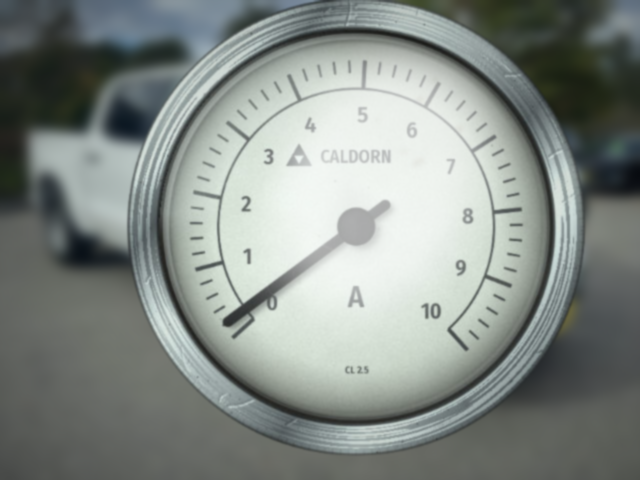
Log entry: 0.2 A
